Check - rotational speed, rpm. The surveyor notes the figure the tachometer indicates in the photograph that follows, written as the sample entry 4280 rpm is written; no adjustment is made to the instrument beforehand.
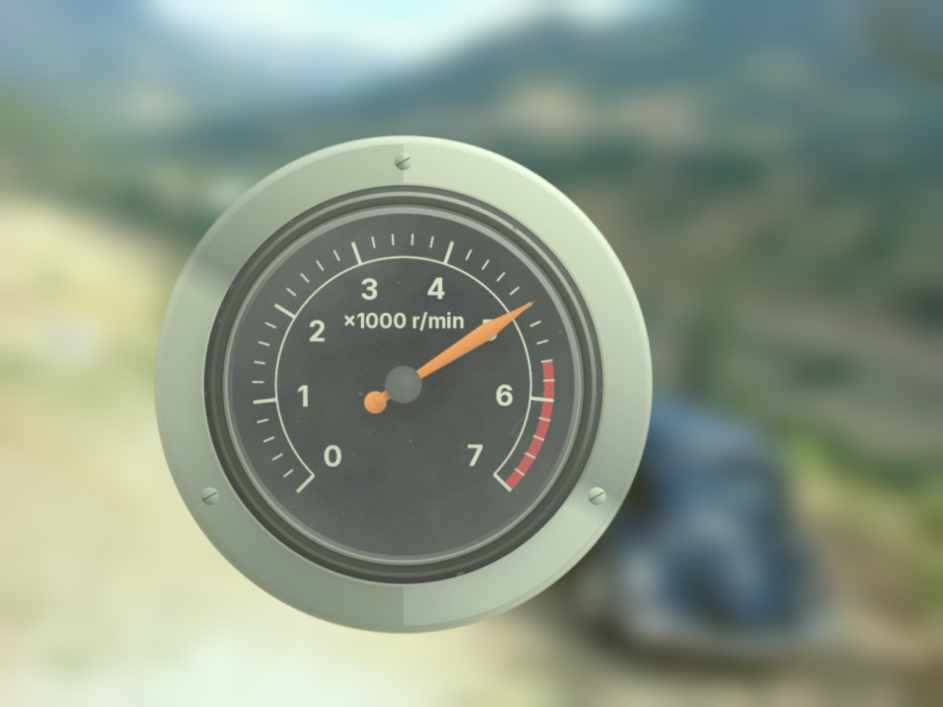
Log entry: 5000 rpm
